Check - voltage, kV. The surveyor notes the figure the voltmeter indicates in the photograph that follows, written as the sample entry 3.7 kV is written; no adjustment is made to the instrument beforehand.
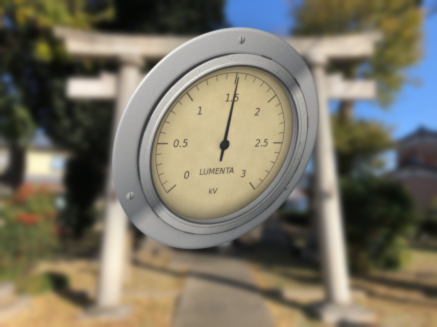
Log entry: 1.5 kV
